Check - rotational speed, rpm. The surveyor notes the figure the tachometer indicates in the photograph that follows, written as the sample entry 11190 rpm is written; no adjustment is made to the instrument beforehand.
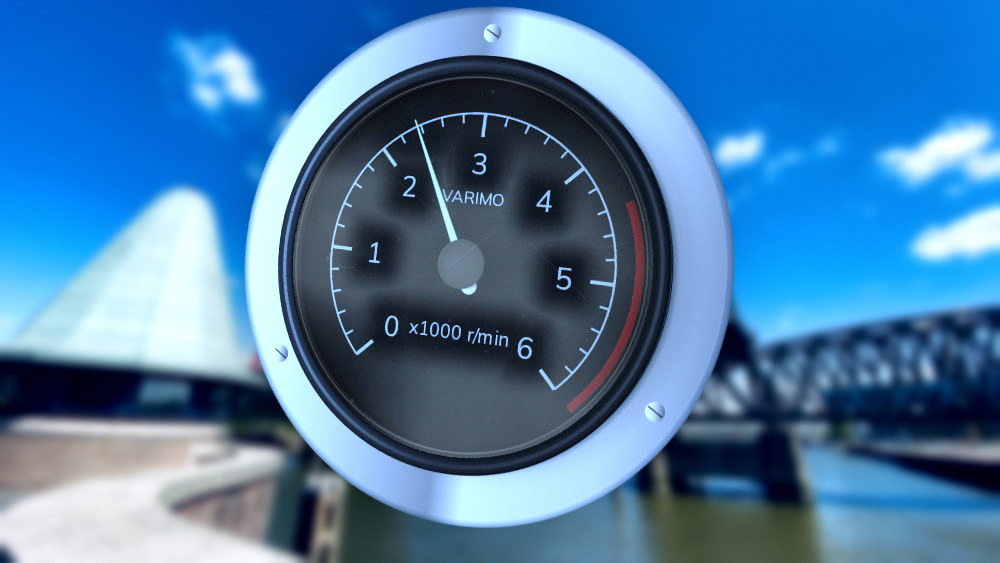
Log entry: 2400 rpm
